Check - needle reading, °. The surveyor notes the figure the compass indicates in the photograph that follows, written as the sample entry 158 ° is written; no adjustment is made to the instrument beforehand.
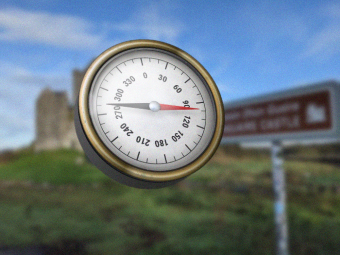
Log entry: 100 °
